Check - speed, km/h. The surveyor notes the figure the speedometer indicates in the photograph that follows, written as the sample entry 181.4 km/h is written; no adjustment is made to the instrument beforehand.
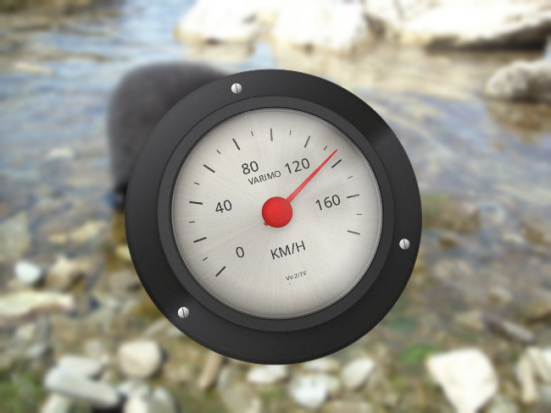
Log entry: 135 km/h
